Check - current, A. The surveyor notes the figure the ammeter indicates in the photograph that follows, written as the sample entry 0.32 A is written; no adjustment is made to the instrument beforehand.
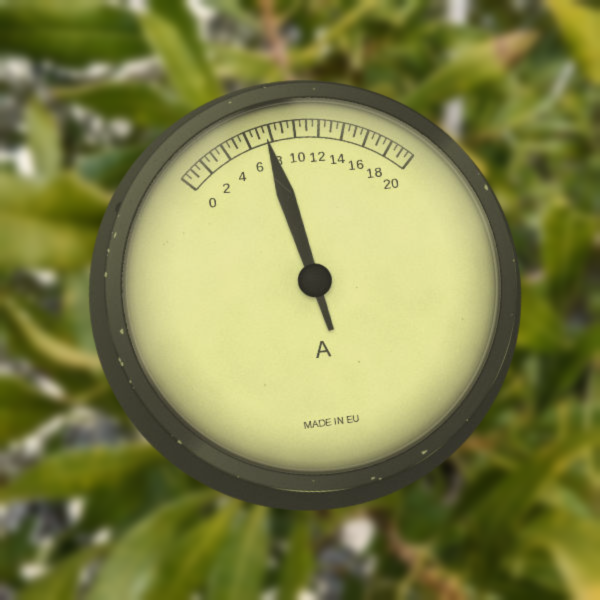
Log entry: 7.5 A
